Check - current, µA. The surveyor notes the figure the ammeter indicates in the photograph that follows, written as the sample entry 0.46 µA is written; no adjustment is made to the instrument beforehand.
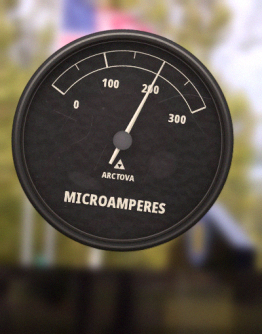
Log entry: 200 µA
